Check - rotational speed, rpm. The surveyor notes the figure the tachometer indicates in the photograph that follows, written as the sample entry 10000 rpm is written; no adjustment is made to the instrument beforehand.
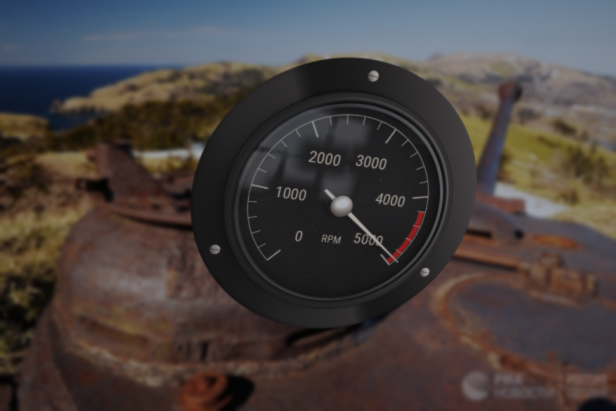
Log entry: 4900 rpm
